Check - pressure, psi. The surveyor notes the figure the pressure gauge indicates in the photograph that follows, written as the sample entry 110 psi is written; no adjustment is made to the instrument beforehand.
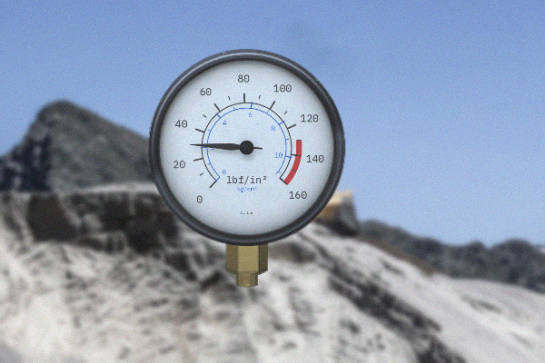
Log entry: 30 psi
